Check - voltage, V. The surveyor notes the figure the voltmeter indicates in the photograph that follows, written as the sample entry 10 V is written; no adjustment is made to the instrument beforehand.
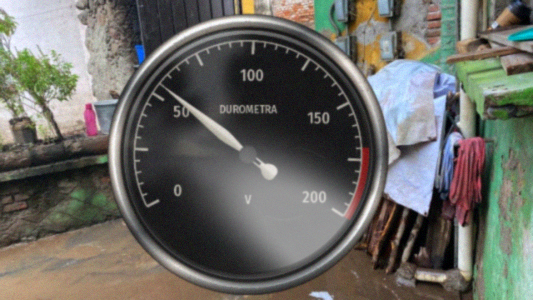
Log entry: 55 V
